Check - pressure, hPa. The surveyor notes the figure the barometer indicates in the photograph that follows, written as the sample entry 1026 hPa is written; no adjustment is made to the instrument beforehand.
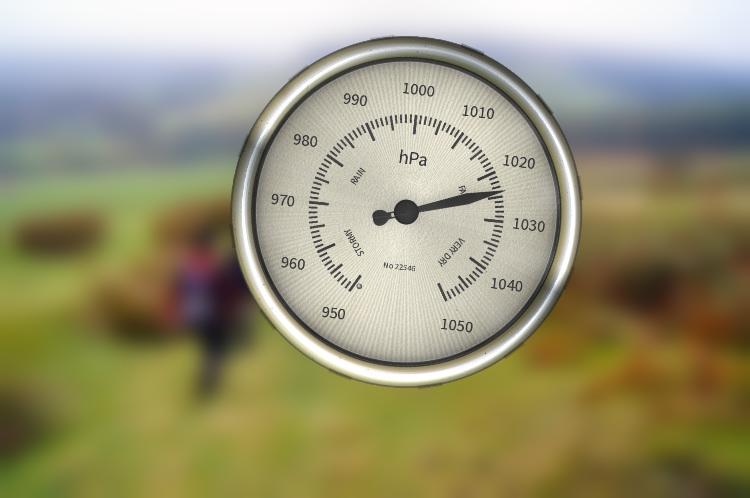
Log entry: 1024 hPa
